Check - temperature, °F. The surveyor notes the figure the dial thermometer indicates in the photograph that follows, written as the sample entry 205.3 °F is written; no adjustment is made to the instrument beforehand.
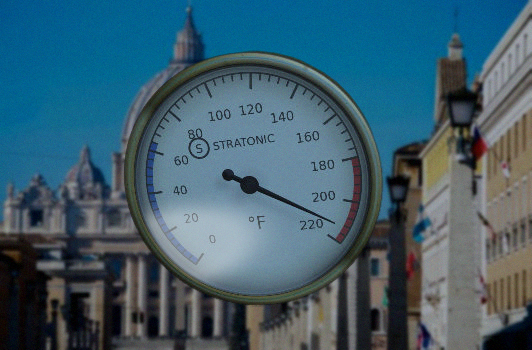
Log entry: 212 °F
